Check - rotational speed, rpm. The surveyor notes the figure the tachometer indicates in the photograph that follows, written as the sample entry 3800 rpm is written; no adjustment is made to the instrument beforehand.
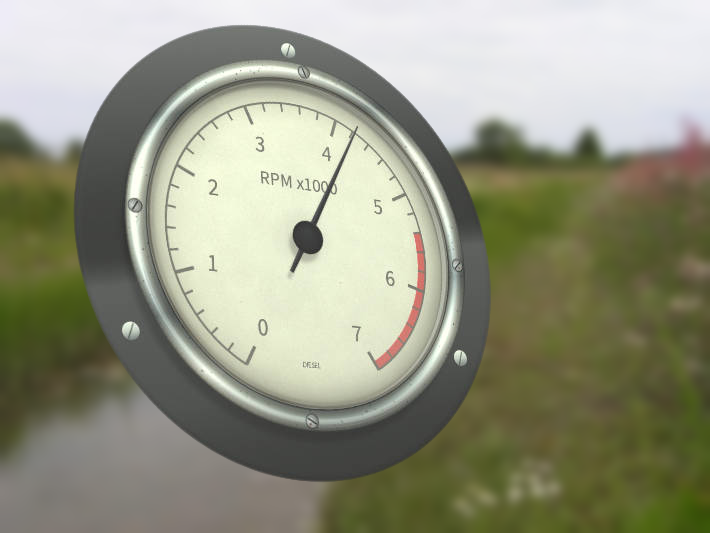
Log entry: 4200 rpm
